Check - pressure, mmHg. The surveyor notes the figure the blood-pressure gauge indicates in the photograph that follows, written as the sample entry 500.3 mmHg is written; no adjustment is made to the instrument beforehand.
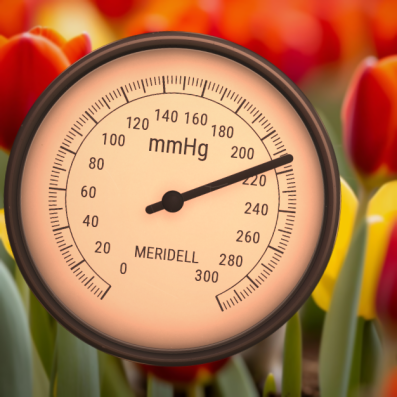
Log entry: 214 mmHg
